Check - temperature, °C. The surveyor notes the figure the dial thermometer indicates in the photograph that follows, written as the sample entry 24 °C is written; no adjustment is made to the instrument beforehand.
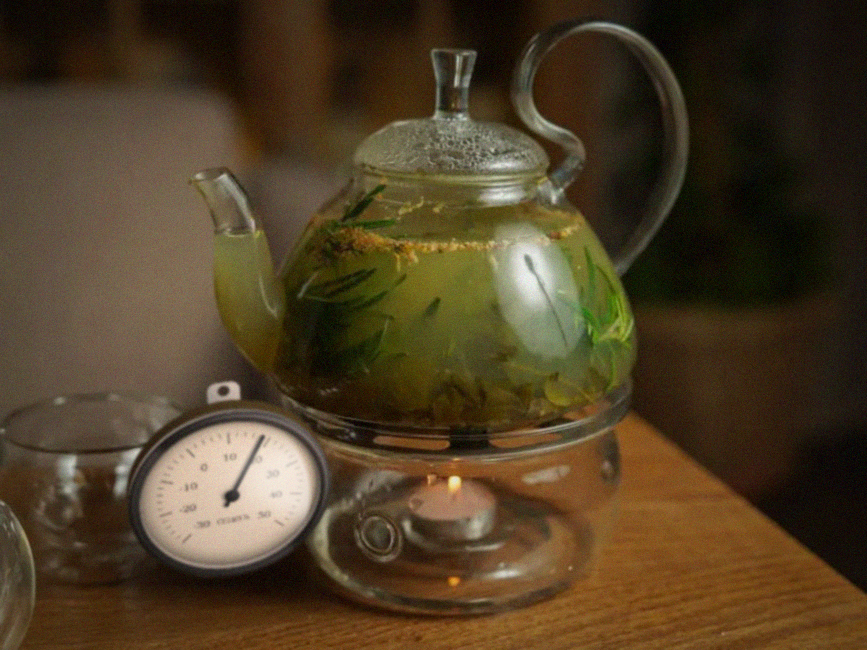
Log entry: 18 °C
